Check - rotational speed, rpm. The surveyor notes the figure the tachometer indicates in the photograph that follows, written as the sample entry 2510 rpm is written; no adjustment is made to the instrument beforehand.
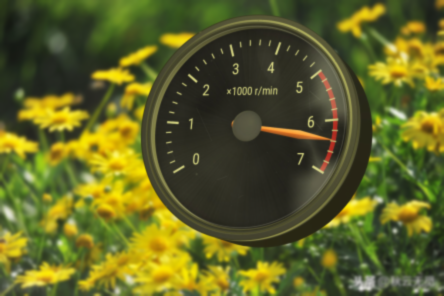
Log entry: 6400 rpm
